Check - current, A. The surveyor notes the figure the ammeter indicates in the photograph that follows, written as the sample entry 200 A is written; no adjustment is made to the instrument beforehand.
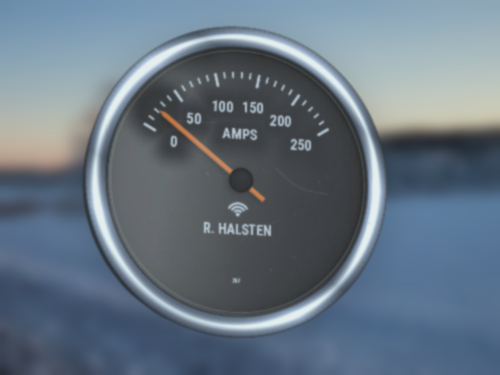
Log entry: 20 A
